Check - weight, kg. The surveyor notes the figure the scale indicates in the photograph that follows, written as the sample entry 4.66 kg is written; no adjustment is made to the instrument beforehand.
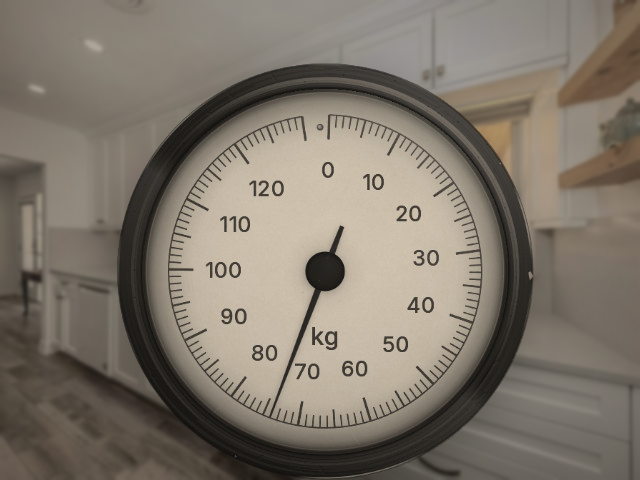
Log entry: 74 kg
